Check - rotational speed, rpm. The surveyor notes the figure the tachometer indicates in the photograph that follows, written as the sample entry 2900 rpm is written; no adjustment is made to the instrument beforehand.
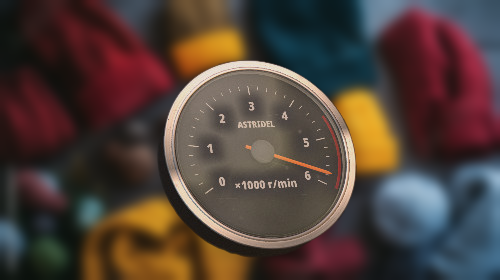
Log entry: 5800 rpm
